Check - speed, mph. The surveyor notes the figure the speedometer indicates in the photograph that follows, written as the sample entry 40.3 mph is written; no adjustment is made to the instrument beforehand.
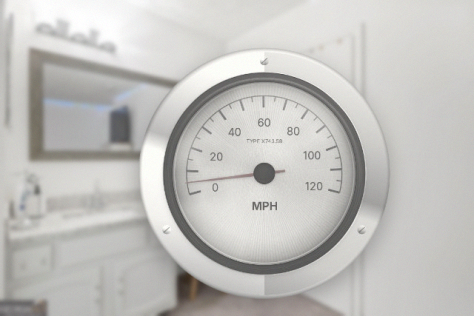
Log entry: 5 mph
